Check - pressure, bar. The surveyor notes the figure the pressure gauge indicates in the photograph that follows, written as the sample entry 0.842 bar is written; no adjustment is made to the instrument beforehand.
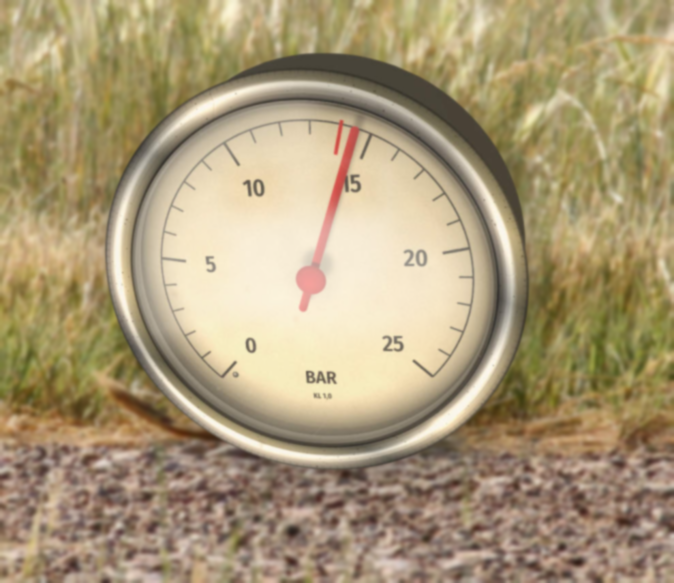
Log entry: 14.5 bar
